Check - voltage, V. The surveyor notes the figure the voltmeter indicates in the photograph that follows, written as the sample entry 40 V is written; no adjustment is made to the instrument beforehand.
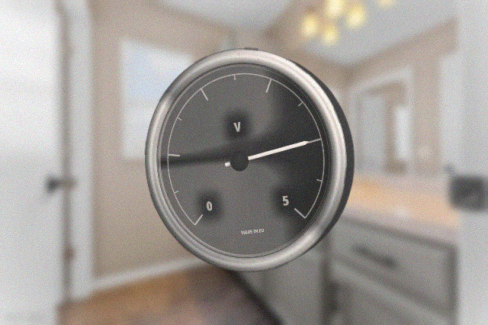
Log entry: 4 V
